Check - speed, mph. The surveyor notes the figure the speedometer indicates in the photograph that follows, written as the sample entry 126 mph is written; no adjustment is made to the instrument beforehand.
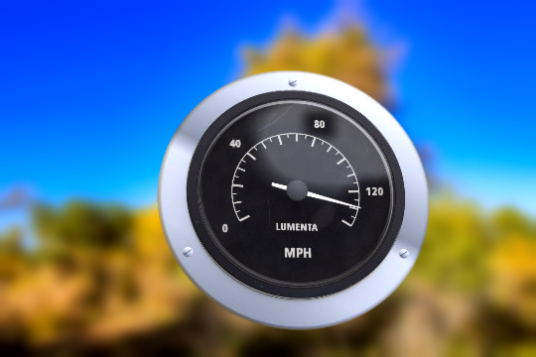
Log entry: 130 mph
